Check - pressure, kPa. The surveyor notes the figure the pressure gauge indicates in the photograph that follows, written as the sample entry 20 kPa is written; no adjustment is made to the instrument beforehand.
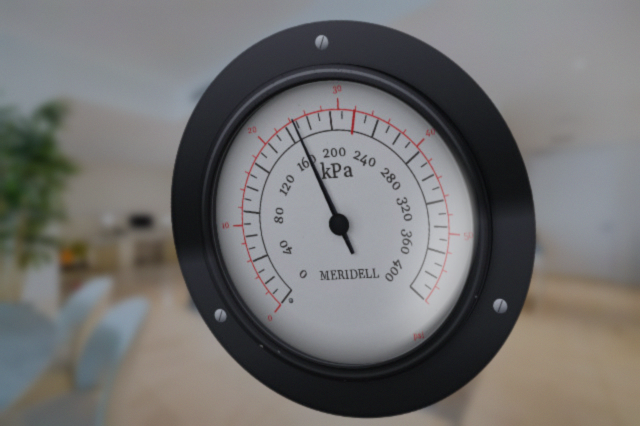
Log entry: 170 kPa
